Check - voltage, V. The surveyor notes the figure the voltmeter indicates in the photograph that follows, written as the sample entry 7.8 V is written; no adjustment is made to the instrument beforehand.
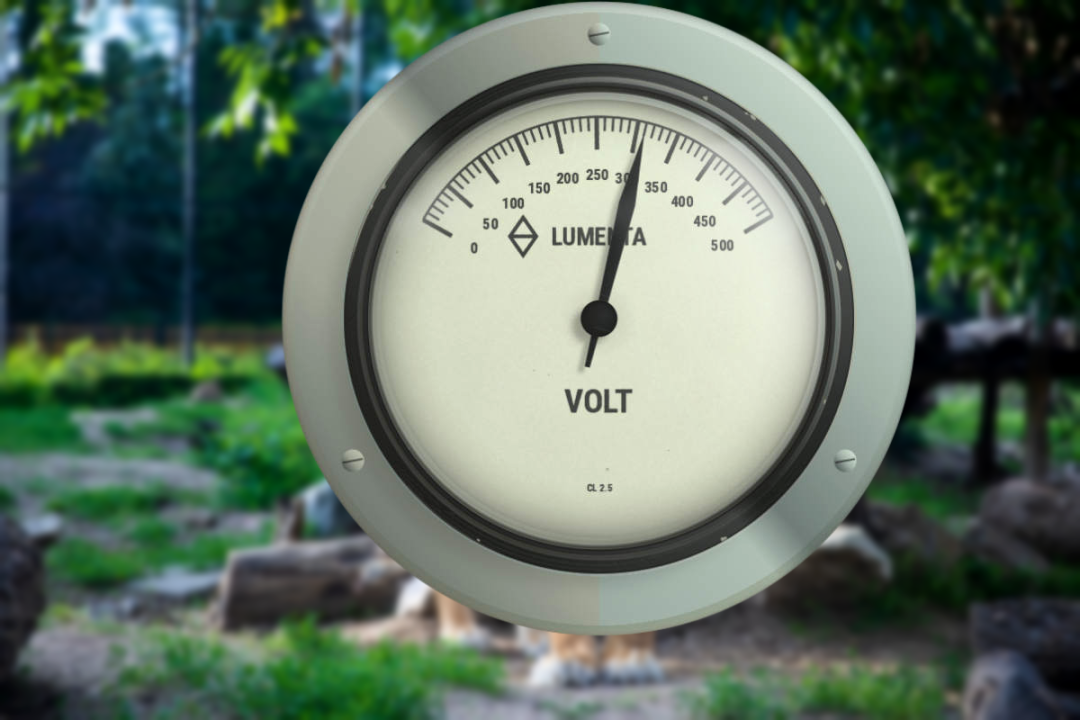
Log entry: 310 V
